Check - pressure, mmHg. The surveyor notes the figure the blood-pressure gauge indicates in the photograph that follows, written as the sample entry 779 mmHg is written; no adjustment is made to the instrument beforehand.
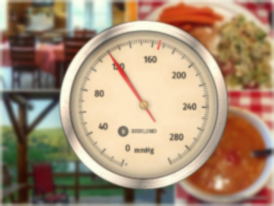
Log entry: 120 mmHg
